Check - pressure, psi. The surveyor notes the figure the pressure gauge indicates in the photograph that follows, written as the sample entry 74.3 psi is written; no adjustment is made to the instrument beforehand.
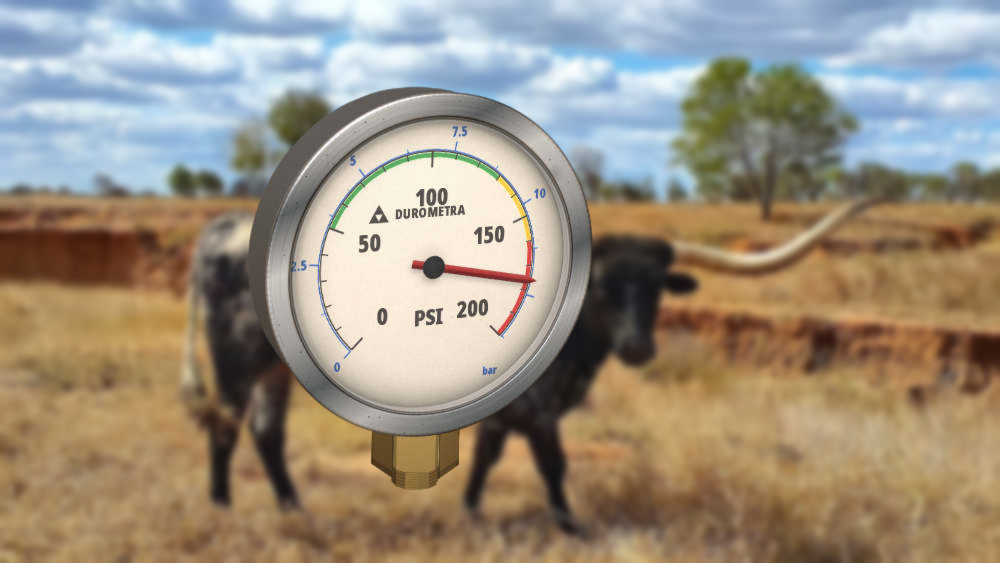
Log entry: 175 psi
